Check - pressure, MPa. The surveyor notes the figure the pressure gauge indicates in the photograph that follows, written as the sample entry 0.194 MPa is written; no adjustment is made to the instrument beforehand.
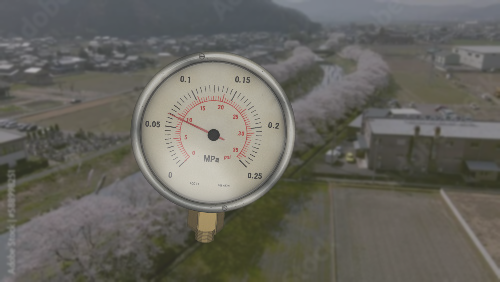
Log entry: 0.065 MPa
